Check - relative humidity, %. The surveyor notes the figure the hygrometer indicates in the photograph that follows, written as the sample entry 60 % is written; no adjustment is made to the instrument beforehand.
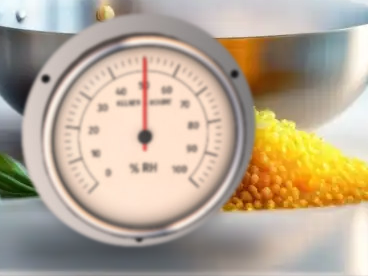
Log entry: 50 %
